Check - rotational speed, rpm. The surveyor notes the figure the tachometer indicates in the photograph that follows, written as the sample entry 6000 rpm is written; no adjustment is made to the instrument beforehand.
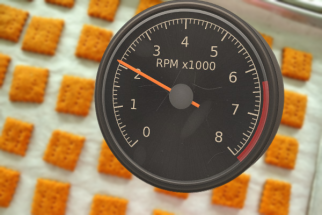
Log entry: 2100 rpm
